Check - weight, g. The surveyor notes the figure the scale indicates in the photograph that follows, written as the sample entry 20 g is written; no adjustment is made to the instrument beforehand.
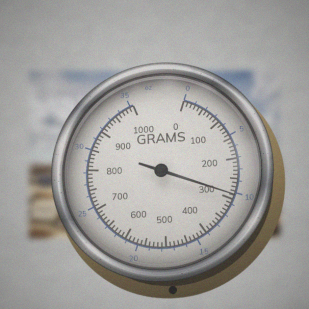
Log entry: 290 g
